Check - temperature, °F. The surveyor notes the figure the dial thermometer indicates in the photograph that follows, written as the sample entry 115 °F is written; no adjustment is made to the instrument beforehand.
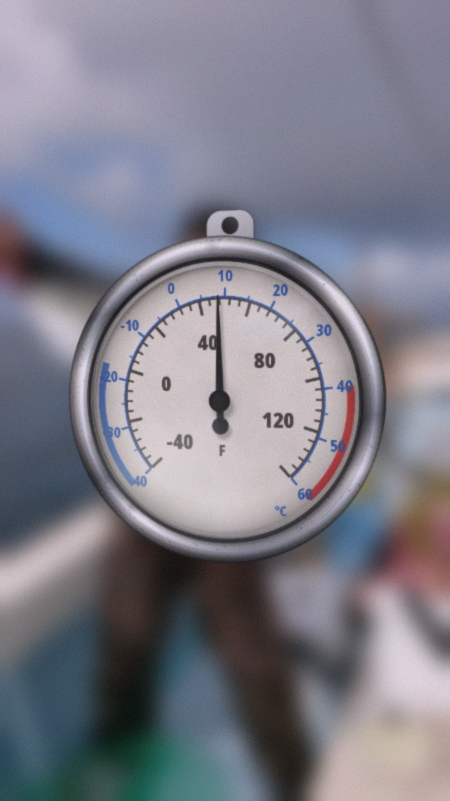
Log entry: 48 °F
